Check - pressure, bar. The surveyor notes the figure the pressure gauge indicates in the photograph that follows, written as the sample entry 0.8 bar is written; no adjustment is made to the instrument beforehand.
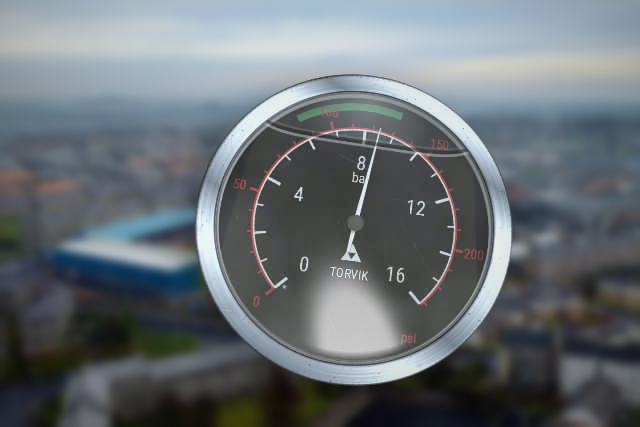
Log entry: 8.5 bar
